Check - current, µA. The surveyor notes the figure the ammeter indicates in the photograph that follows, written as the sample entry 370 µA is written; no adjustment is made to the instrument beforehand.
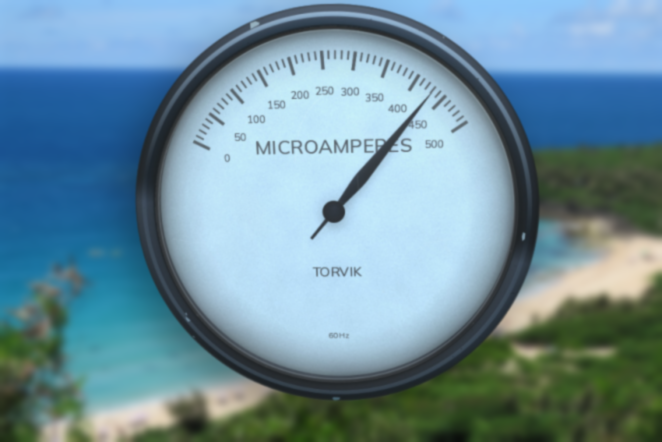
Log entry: 430 µA
